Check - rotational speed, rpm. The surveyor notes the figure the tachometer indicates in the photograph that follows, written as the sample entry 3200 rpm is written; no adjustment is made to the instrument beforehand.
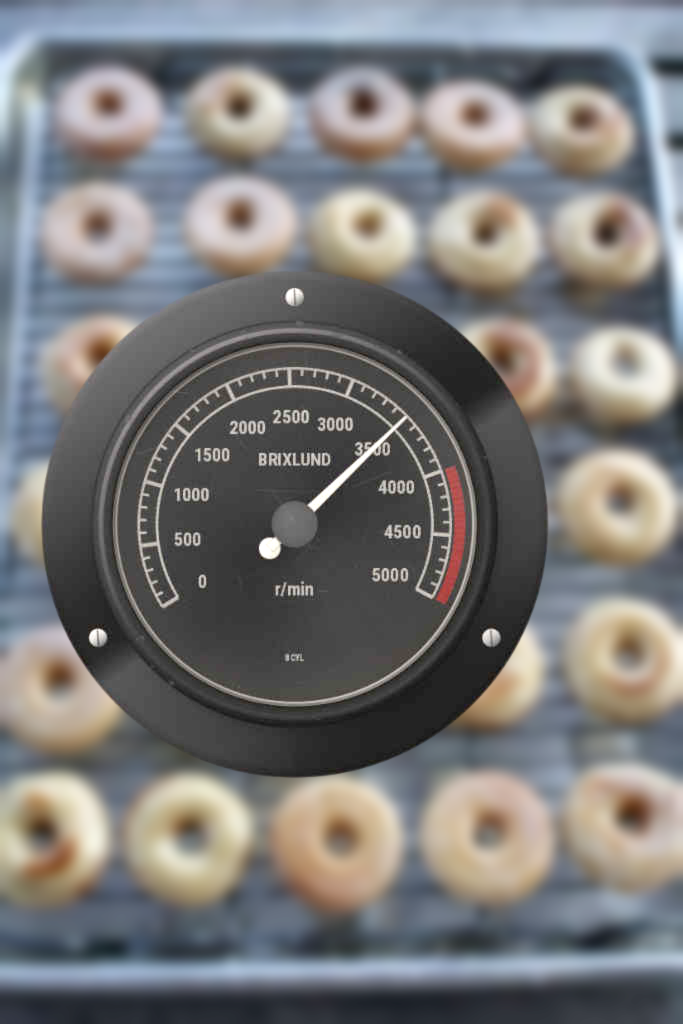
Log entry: 3500 rpm
